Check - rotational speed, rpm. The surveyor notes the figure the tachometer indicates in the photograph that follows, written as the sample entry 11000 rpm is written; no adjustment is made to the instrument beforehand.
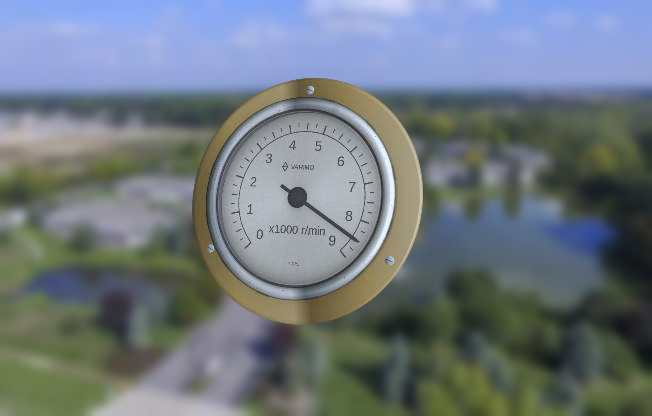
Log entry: 8500 rpm
